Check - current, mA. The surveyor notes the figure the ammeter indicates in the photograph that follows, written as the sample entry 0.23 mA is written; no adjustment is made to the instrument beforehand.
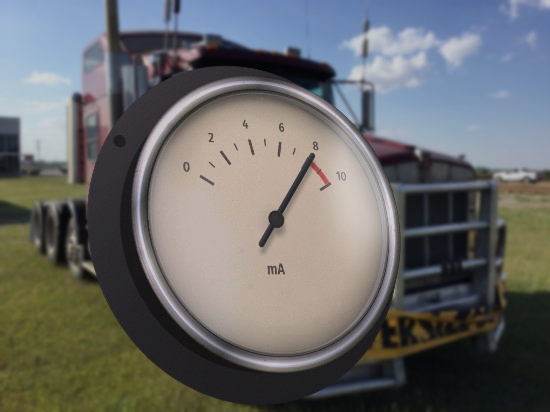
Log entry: 8 mA
